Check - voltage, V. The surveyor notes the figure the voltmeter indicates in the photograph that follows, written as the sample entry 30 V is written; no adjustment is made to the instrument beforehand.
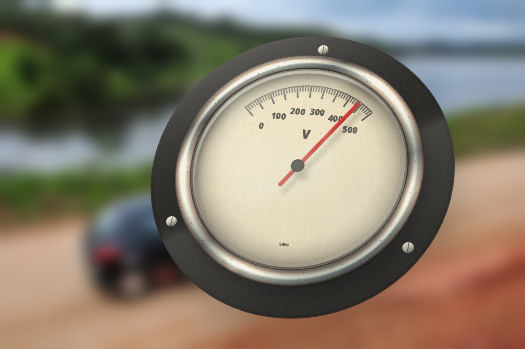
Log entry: 450 V
